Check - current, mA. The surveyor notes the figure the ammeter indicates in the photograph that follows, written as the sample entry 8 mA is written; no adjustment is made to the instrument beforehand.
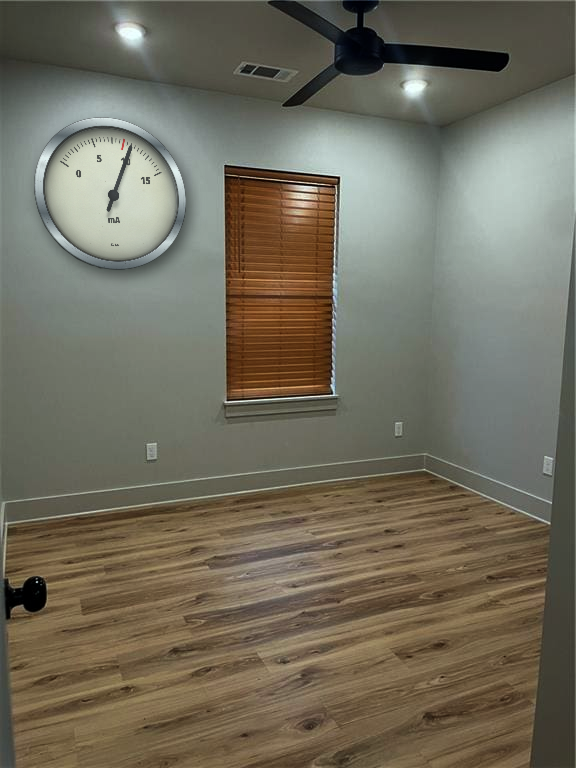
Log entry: 10 mA
